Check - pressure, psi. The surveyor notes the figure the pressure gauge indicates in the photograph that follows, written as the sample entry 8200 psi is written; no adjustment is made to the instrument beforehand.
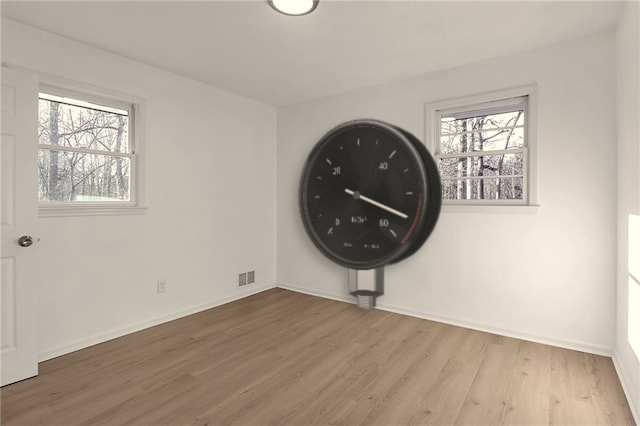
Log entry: 55 psi
